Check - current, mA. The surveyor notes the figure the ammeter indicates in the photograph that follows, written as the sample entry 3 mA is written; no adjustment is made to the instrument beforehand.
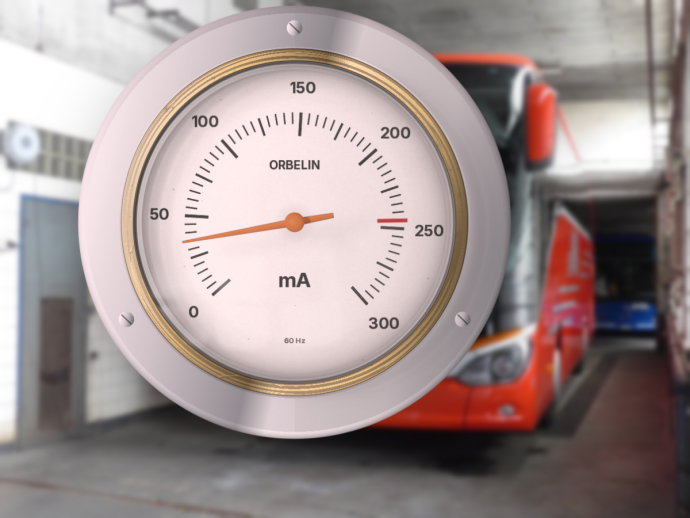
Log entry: 35 mA
